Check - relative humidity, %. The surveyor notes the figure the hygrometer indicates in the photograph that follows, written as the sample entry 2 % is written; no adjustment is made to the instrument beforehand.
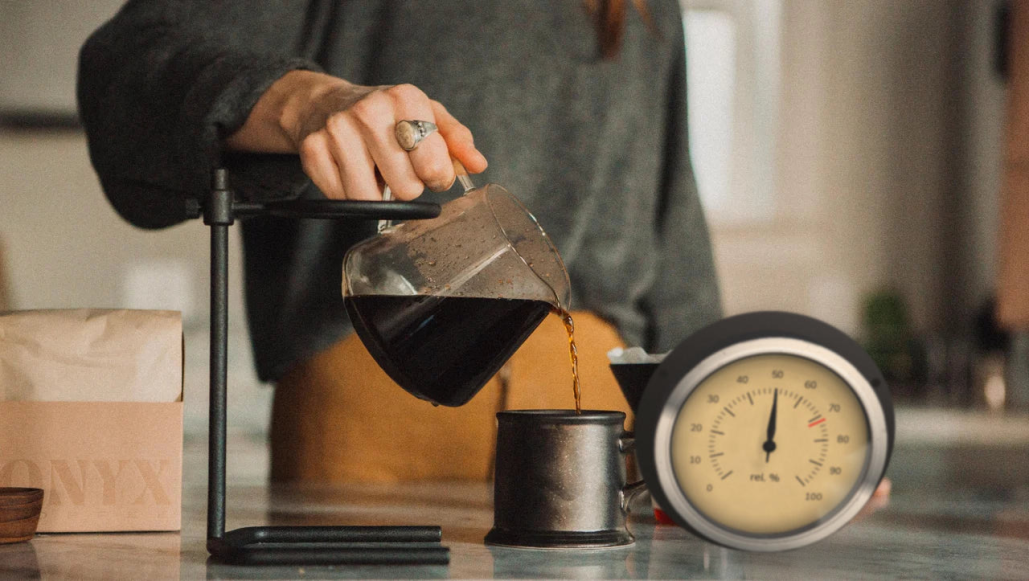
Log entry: 50 %
